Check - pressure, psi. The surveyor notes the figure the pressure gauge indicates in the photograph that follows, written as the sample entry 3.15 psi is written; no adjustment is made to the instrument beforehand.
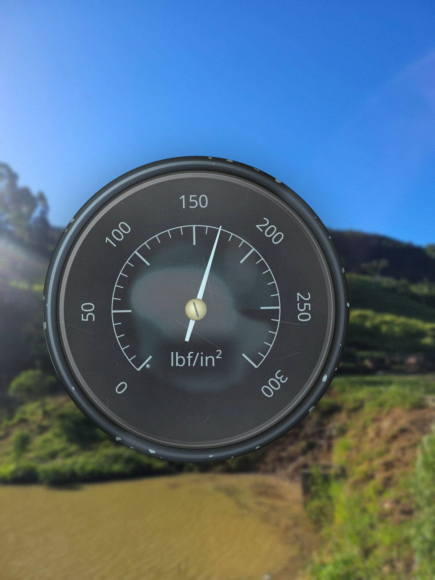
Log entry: 170 psi
